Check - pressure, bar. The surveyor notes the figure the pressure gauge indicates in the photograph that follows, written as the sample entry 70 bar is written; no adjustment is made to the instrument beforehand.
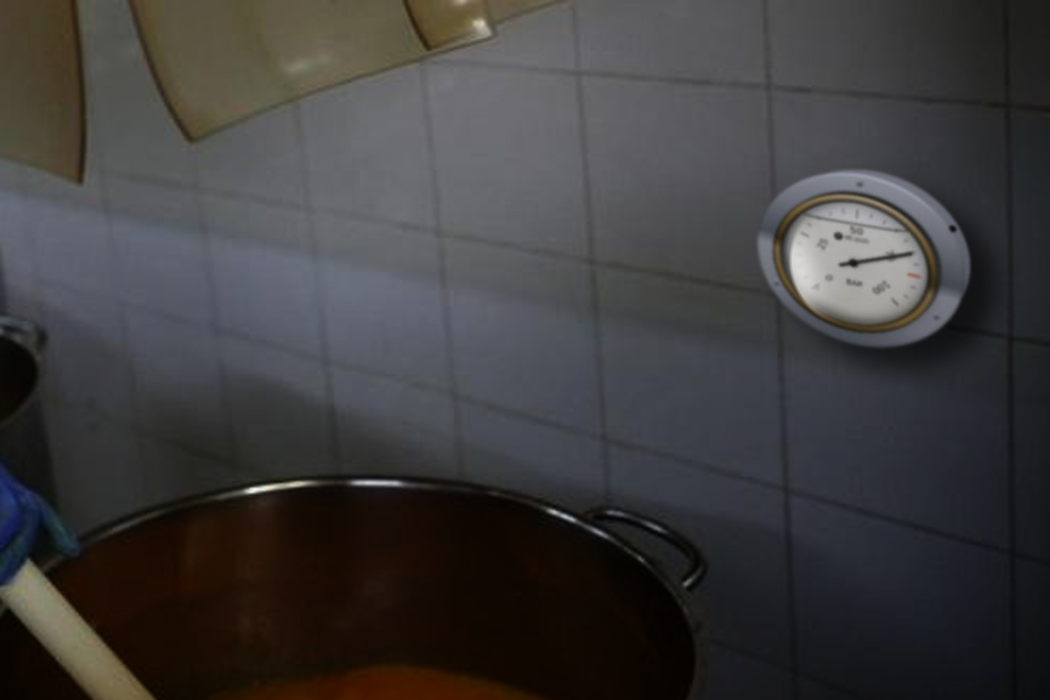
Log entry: 75 bar
